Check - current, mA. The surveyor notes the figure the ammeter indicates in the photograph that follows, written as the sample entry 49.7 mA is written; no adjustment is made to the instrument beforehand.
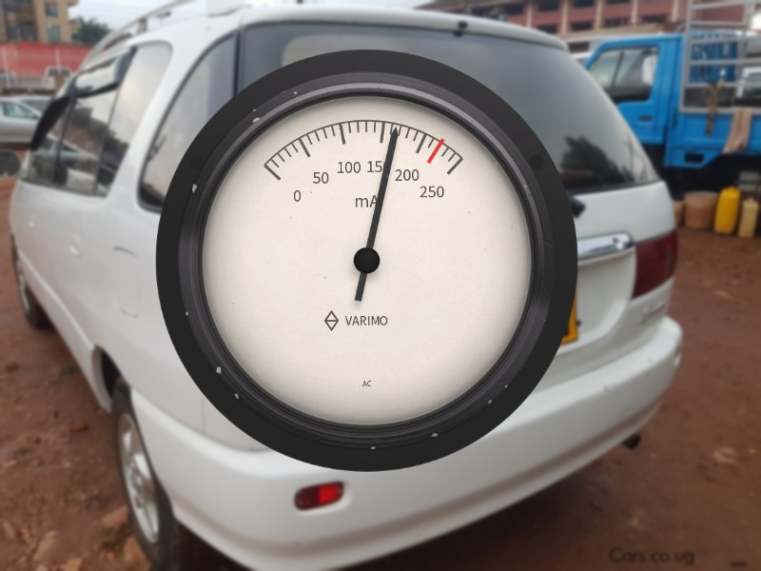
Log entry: 165 mA
